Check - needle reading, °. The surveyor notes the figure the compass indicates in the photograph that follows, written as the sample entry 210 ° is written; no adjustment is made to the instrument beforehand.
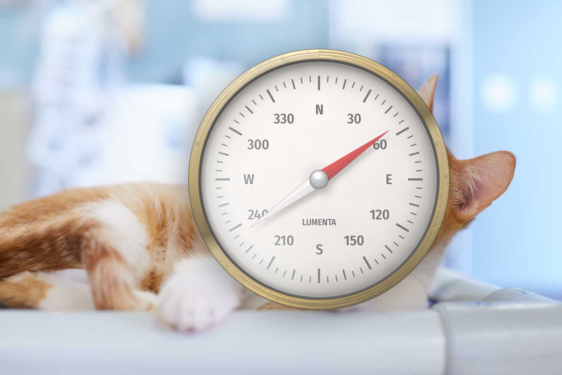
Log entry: 55 °
